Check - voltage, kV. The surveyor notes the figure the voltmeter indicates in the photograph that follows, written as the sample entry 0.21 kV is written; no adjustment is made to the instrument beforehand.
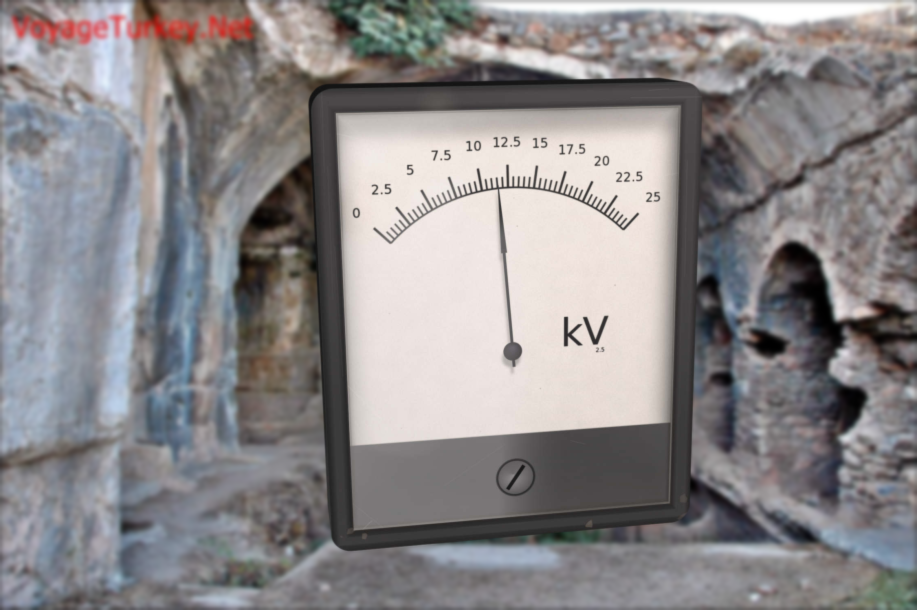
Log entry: 11.5 kV
